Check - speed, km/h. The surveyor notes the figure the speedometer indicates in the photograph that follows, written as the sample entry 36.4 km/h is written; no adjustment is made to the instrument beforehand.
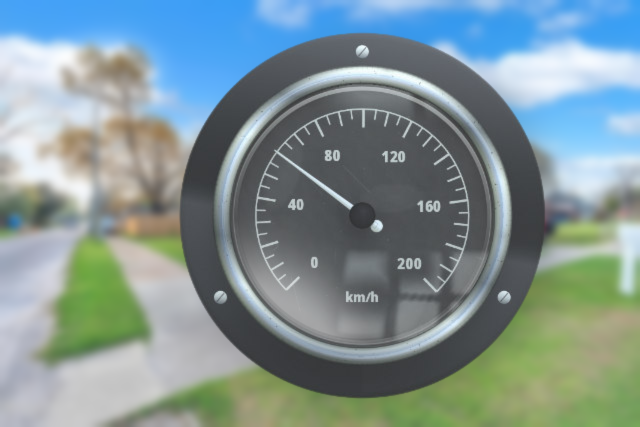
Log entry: 60 km/h
